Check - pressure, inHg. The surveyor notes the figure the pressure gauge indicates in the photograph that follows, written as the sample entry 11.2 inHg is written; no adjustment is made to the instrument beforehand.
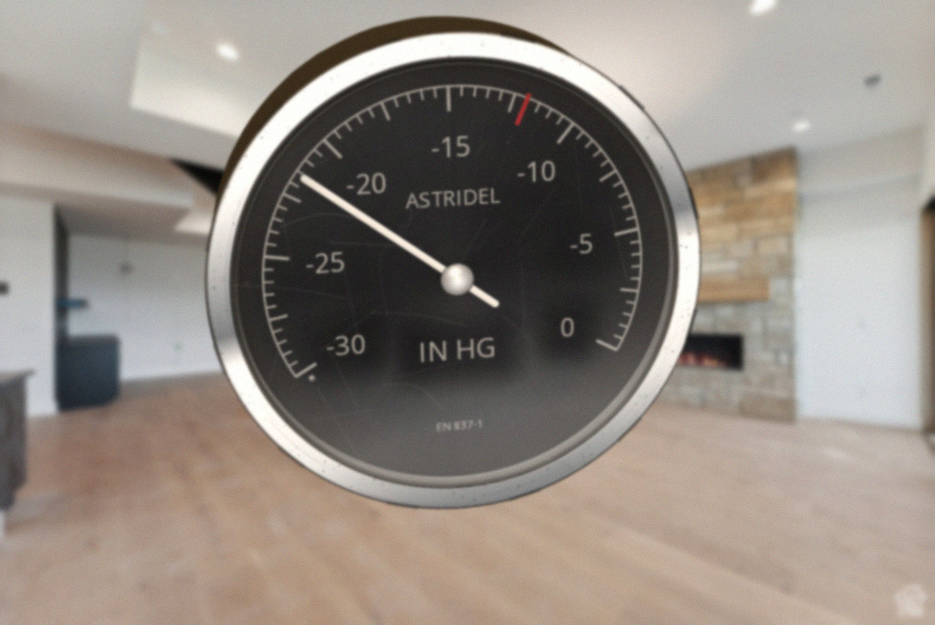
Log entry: -21.5 inHg
